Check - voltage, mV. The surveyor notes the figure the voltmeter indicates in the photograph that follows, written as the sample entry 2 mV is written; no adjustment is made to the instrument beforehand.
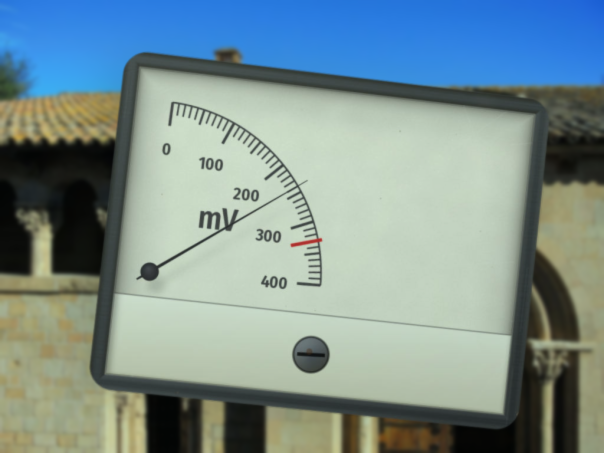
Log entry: 240 mV
